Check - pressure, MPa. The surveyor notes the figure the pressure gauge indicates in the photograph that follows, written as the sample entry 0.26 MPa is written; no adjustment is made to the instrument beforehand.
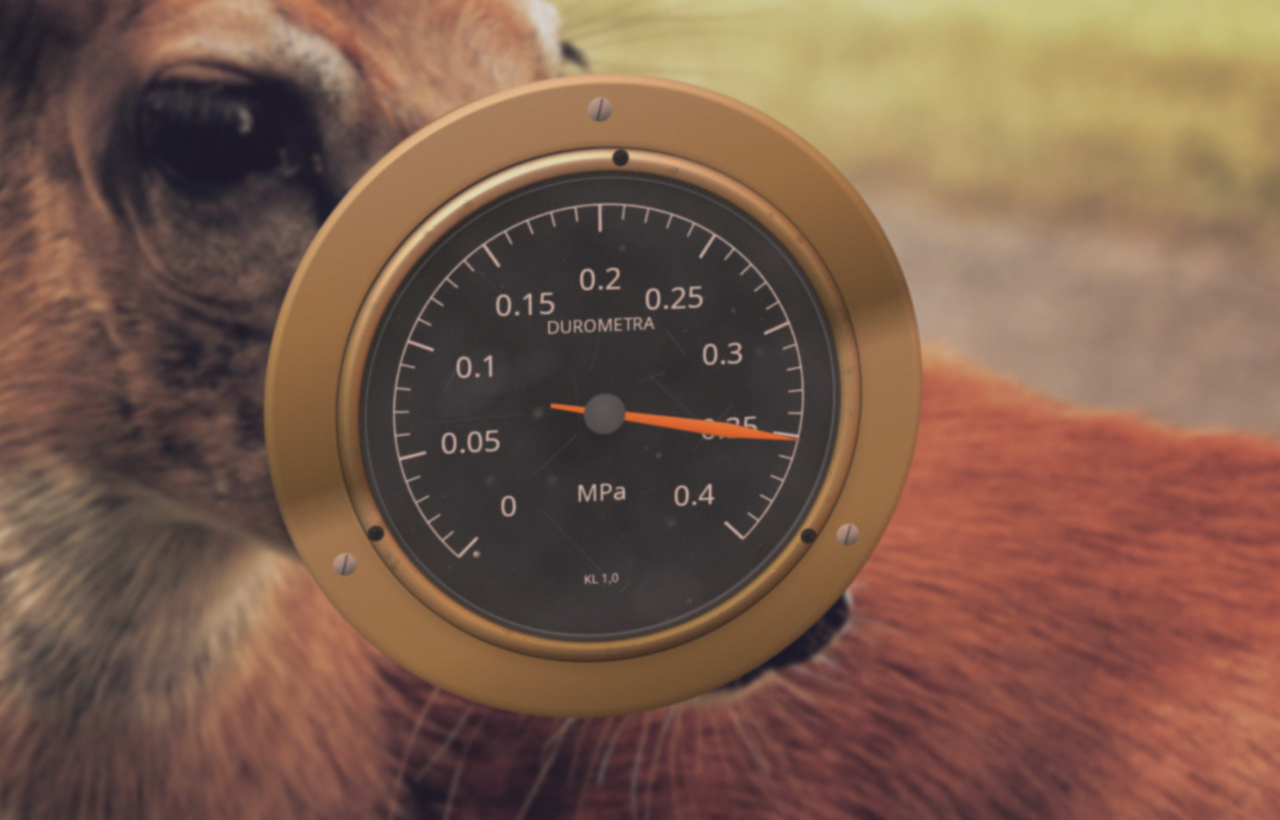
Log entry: 0.35 MPa
